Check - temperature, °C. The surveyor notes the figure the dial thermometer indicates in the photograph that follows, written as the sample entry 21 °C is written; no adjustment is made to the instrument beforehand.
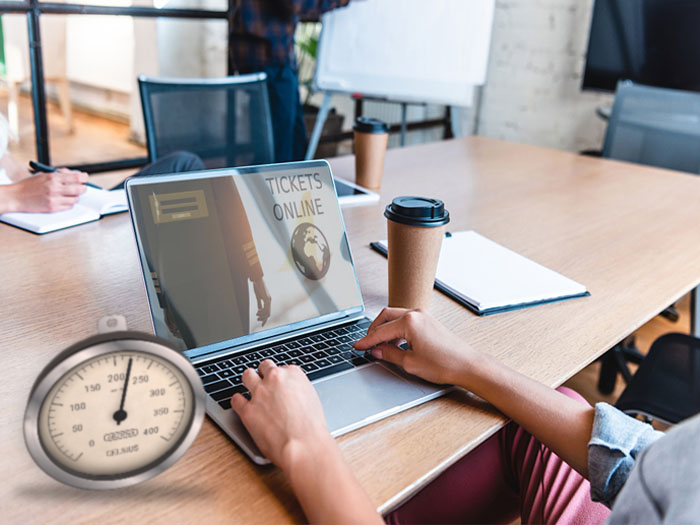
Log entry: 220 °C
